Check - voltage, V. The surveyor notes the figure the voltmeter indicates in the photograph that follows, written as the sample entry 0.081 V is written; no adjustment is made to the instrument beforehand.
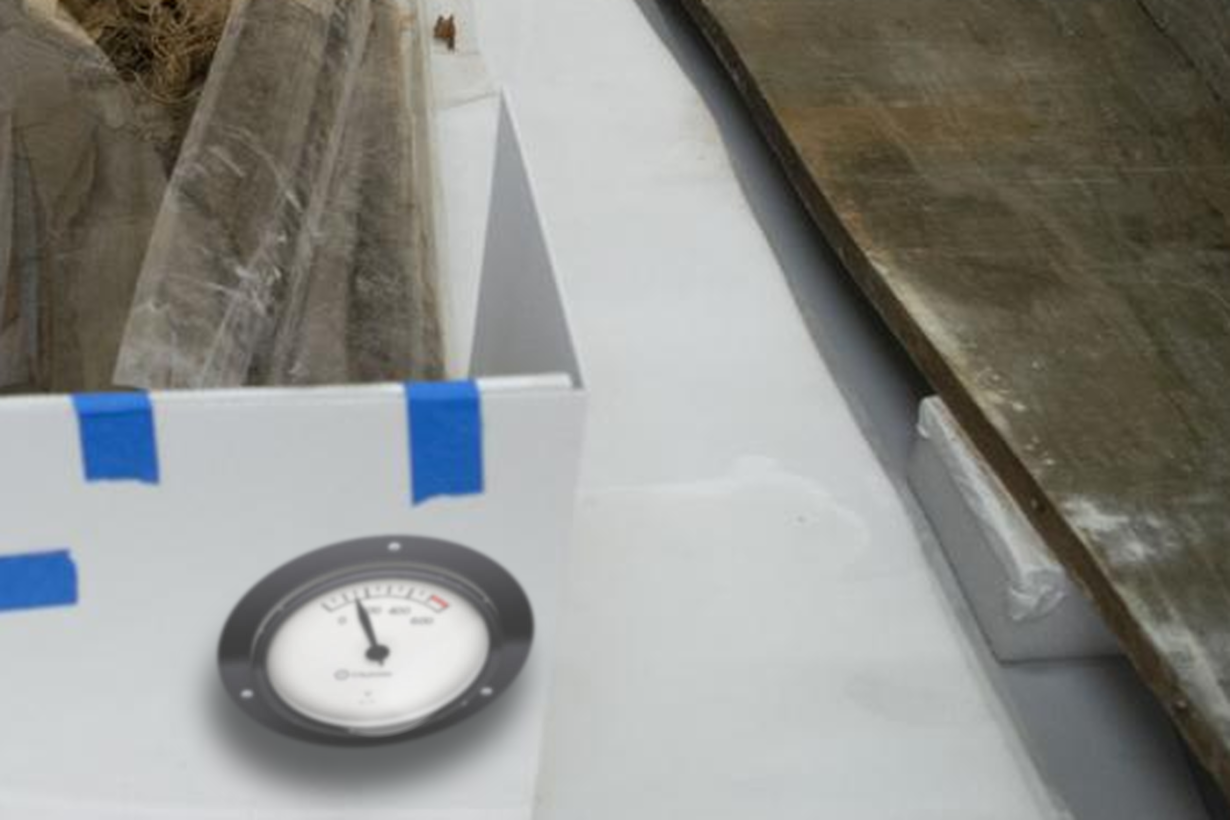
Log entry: 150 V
